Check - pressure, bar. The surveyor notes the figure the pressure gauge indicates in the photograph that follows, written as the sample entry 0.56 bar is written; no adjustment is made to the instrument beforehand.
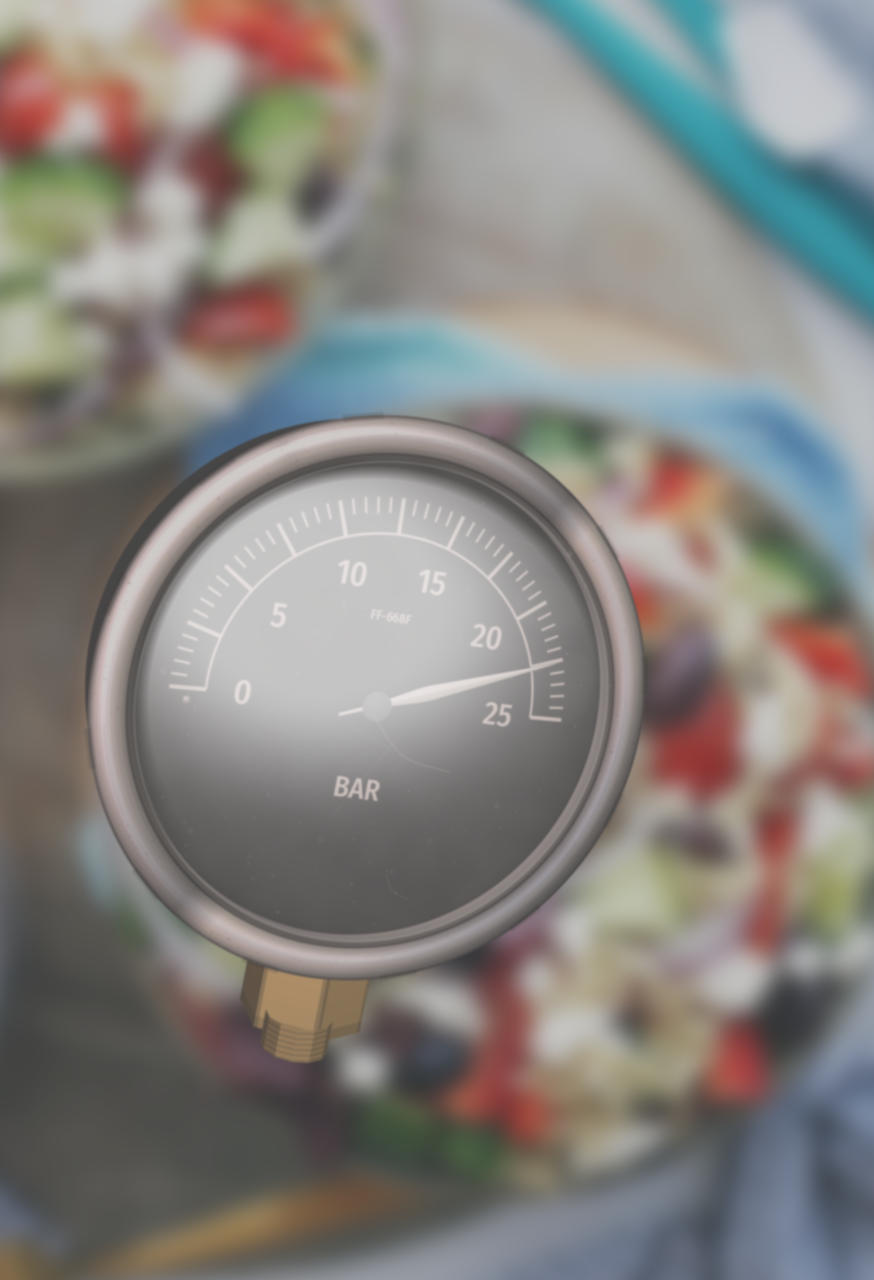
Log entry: 22.5 bar
